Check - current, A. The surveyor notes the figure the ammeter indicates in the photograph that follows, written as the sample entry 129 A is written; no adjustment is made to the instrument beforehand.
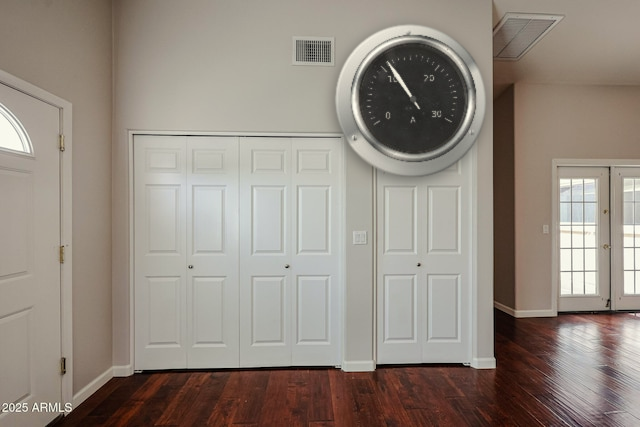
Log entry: 11 A
